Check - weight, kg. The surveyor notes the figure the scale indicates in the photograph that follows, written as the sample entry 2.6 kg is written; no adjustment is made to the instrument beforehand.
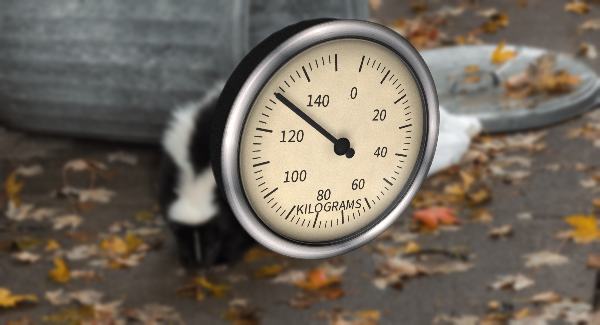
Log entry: 130 kg
